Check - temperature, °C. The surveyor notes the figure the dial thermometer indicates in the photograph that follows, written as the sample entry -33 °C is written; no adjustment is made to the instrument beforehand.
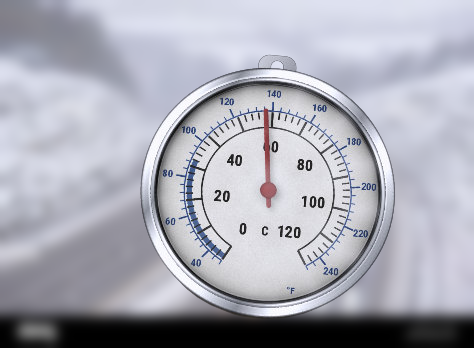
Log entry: 58 °C
